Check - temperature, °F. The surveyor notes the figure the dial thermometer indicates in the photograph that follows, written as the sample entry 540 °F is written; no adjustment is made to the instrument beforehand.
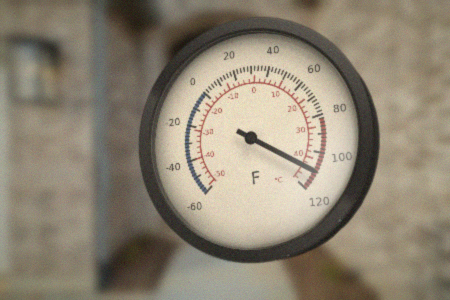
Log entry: 110 °F
